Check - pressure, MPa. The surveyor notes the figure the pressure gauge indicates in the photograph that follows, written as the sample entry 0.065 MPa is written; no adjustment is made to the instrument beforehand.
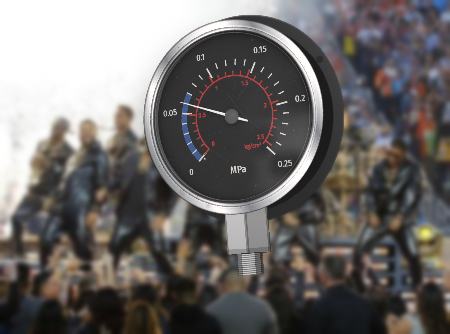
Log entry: 0.06 MPa
